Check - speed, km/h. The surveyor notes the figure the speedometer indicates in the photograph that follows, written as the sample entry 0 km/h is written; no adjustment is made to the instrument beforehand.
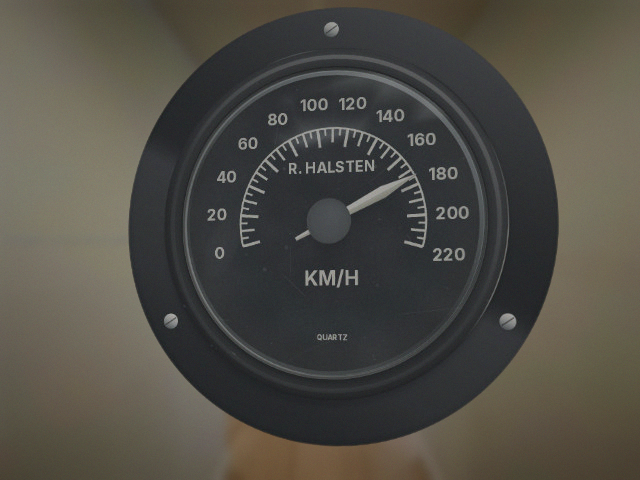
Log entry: 175 km/h
